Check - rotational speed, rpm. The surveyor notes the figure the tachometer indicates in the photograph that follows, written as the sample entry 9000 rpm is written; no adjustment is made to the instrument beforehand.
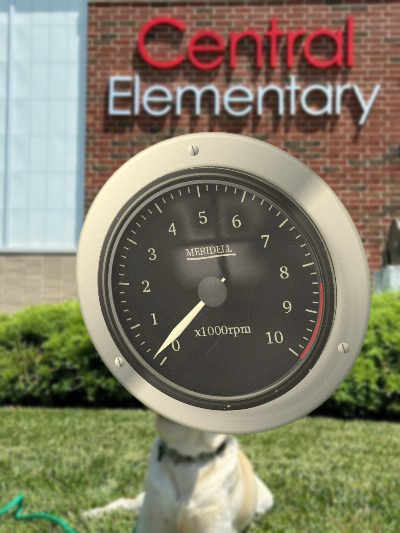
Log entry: 200 rpm
